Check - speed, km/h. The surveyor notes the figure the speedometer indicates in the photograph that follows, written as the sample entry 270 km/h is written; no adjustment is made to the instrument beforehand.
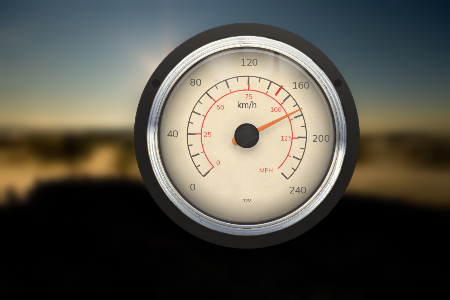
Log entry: 175 km/h
